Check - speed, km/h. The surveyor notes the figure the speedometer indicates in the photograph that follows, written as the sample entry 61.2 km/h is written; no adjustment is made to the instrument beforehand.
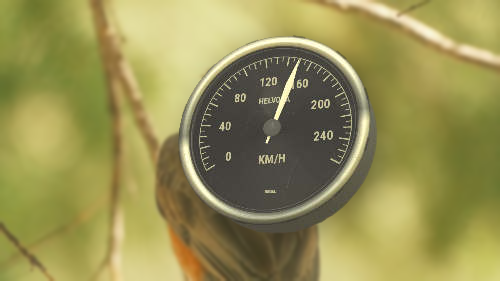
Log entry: 150 km/h
